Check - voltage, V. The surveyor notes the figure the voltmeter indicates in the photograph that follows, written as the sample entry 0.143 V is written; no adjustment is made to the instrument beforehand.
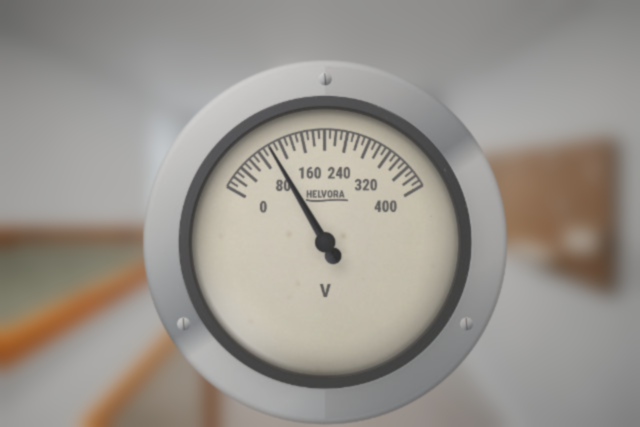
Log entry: 100 V
